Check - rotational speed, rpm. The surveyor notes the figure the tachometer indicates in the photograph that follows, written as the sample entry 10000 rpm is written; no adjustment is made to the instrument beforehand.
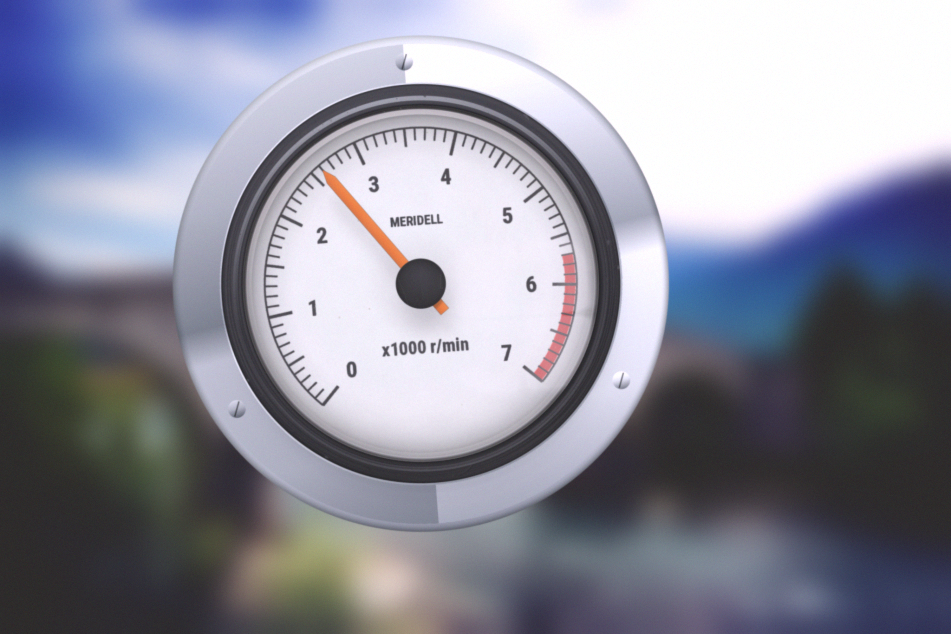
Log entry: 2600 rpm
